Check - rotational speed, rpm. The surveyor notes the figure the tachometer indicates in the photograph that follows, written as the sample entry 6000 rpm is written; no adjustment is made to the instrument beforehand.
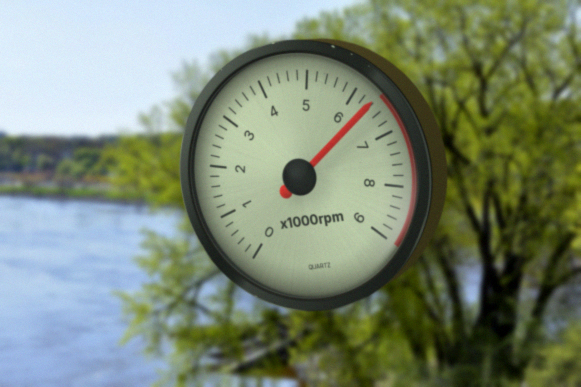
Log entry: 6400 rpm
